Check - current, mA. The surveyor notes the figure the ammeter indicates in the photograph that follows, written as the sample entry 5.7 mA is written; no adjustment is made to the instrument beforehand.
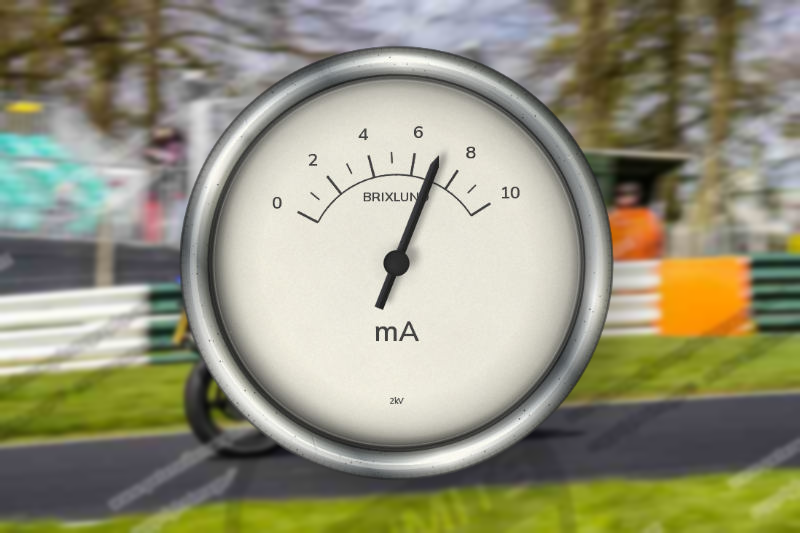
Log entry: 7 mA
